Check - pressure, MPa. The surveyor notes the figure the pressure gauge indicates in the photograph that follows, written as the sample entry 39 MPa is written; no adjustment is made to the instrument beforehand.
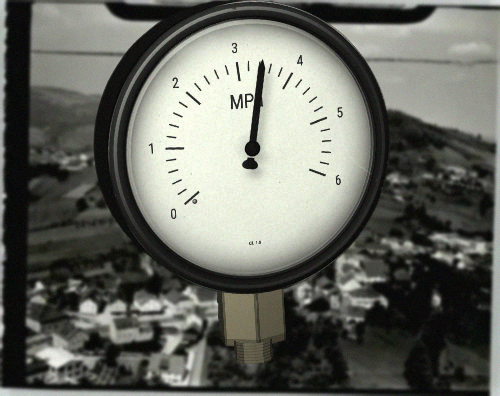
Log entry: 3.4 MPa
